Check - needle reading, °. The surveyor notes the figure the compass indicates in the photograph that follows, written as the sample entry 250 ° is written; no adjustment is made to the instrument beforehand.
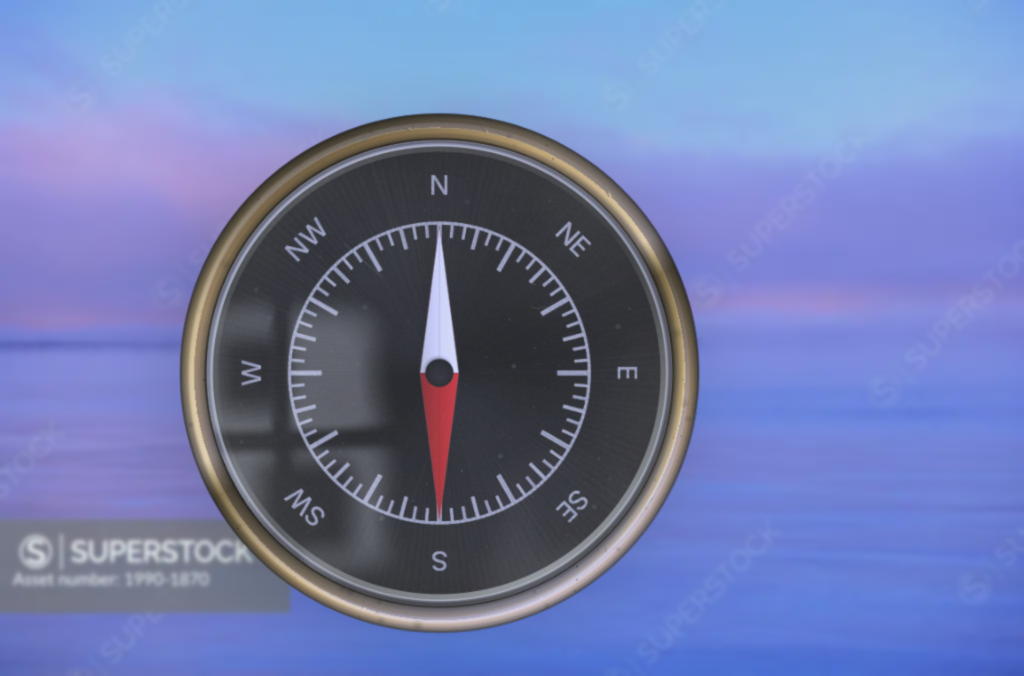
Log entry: 180 °
